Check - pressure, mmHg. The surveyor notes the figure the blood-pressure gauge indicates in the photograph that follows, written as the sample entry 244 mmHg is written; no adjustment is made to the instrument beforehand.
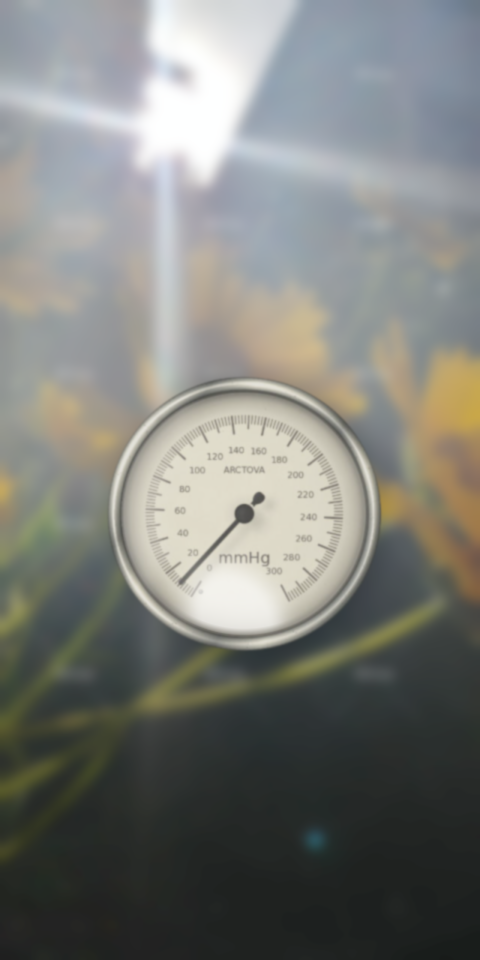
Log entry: 10 mmHg
